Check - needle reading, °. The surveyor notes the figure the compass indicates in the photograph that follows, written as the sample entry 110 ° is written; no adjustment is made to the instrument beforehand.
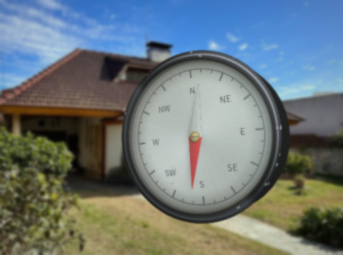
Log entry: 190 °
